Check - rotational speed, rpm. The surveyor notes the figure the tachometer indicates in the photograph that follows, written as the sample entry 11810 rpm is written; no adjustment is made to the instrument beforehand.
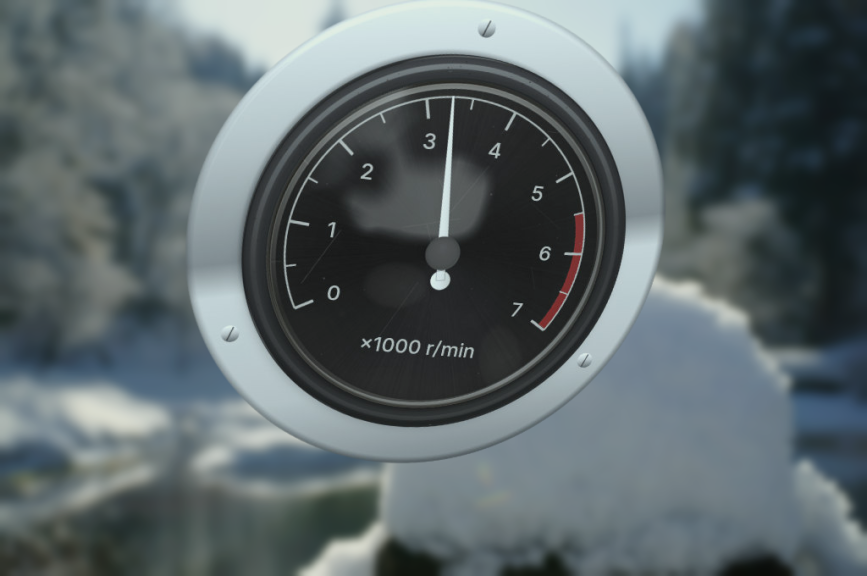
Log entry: 3250 rpm
